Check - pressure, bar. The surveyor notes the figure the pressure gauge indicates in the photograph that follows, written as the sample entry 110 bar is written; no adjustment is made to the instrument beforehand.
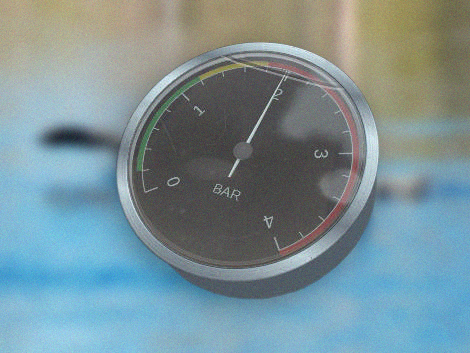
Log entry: 2 bar
